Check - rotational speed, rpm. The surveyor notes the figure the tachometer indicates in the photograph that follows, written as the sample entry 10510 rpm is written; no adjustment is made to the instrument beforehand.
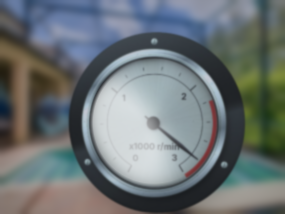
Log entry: 2800 rpm
